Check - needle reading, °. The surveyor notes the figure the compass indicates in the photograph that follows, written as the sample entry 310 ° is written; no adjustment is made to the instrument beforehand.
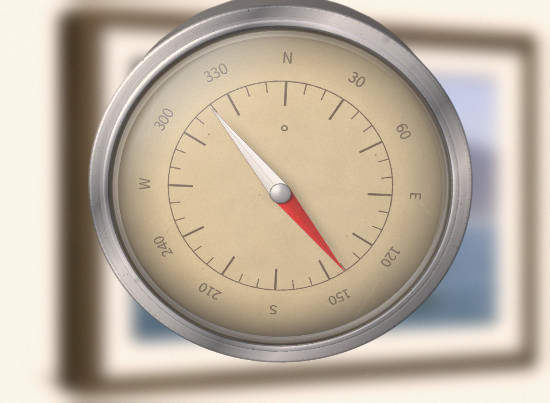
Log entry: 140 °
